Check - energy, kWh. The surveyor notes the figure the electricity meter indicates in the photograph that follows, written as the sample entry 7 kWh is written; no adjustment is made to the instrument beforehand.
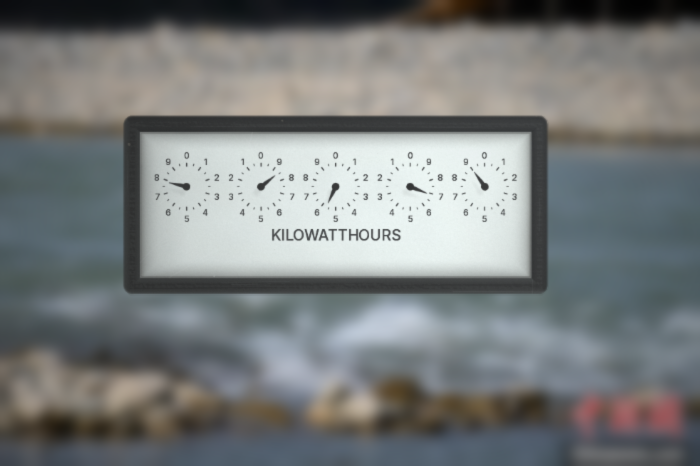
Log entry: 78569 kWh
